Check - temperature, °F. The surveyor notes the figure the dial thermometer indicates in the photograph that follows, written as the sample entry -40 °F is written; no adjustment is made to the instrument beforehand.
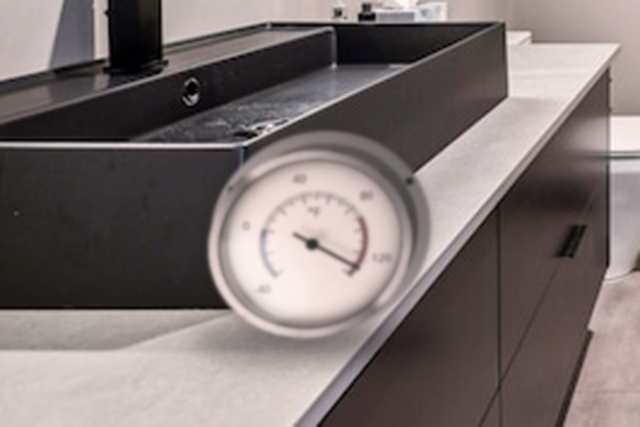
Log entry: 130 °F
